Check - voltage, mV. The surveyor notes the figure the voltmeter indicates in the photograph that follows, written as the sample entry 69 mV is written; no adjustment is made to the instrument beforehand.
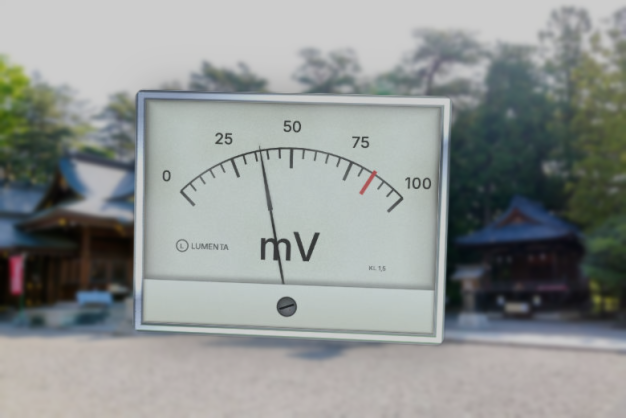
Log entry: 37.5 mV
